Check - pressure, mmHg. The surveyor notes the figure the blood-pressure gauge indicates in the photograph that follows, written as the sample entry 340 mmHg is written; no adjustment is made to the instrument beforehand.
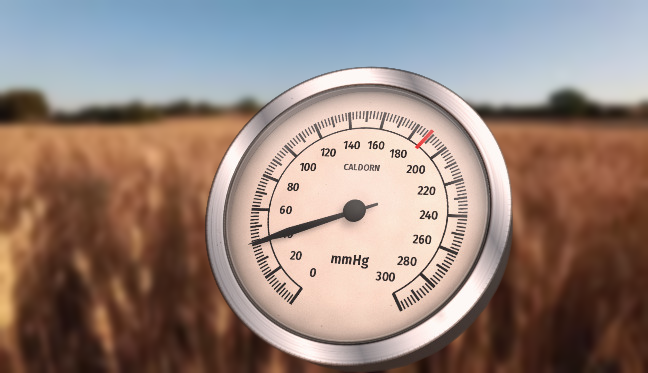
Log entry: 40 mmHg
